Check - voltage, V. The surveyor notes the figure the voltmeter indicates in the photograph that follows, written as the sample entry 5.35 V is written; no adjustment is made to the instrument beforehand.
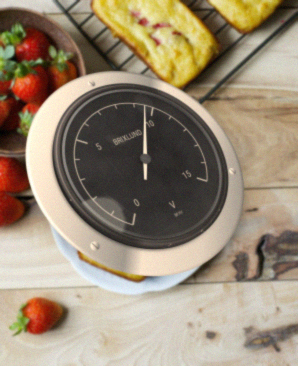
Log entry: 9.5 V
